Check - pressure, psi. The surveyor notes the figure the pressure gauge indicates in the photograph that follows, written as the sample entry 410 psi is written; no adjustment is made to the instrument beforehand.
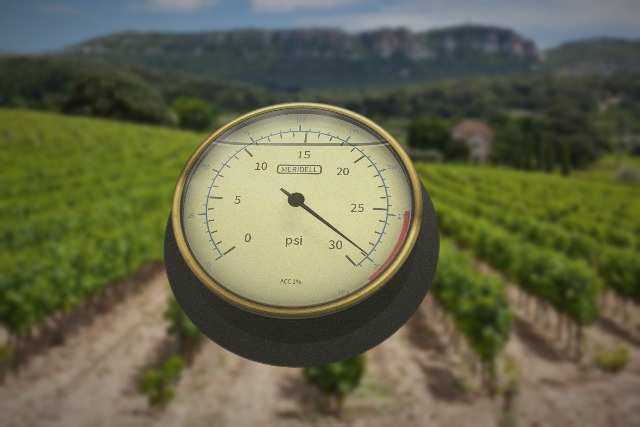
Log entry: 29 psi
